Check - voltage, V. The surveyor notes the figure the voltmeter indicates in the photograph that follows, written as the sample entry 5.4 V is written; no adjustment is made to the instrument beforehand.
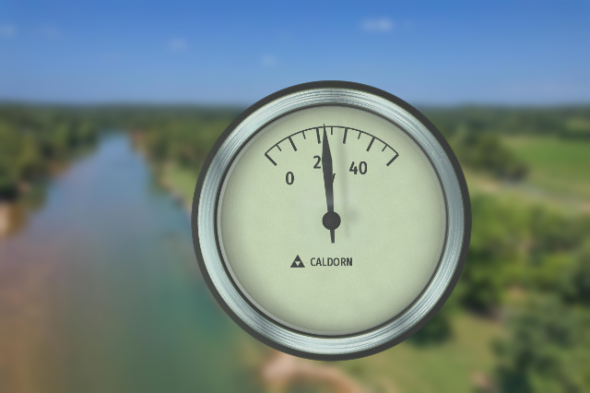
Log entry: 22.5 V
